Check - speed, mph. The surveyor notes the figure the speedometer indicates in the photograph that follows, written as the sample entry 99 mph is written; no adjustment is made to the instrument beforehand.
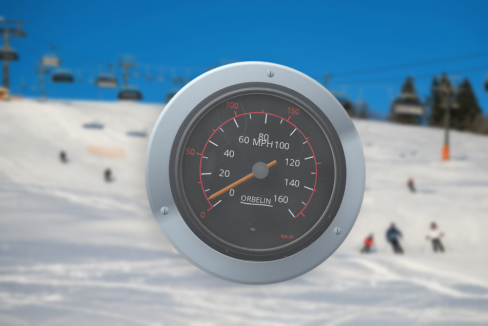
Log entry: 5 mph
